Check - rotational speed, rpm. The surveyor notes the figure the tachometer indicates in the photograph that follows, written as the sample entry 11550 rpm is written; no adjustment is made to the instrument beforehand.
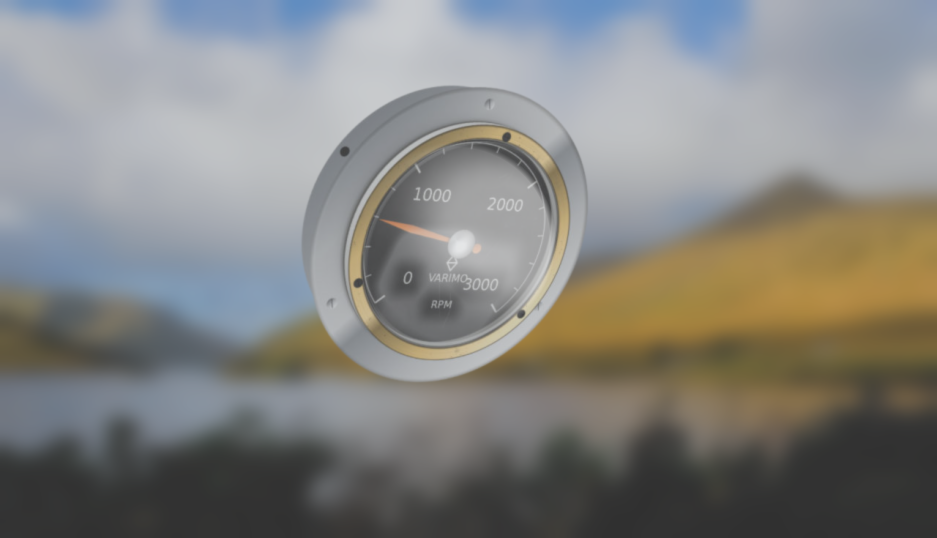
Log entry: 600 rpm
